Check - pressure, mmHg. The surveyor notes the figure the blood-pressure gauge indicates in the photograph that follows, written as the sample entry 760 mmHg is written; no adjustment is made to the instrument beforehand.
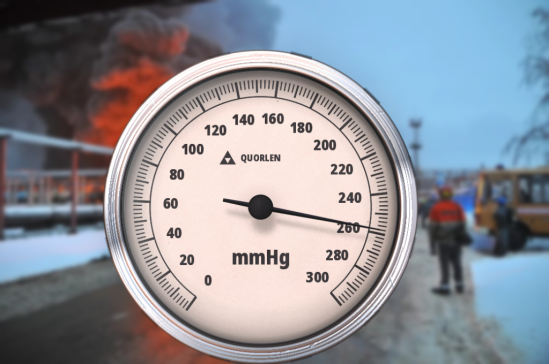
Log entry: 258 mmHg
